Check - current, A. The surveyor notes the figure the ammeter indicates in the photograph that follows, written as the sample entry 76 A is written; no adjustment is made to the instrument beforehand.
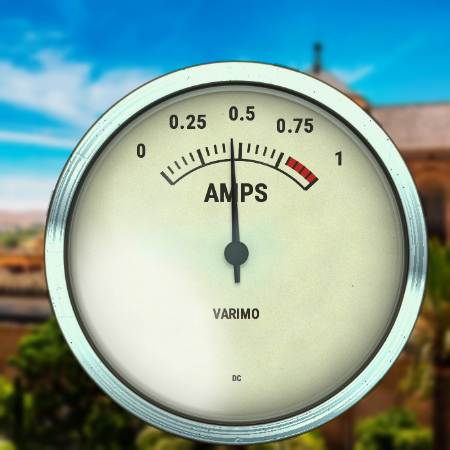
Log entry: 0.45 A
